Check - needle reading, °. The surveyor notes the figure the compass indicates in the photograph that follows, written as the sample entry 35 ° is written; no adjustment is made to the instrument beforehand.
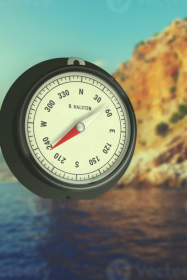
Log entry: 230 °
